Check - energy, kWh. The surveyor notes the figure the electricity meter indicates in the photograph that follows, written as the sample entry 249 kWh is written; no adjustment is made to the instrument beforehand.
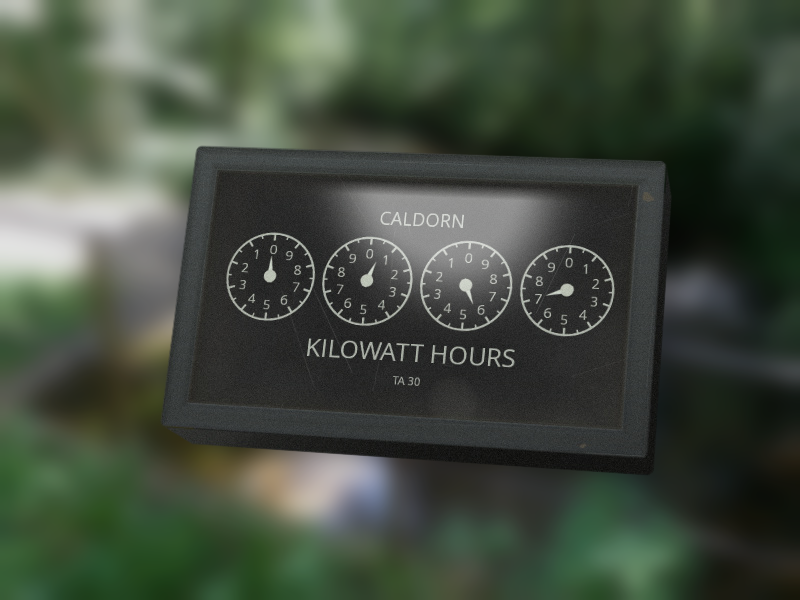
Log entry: 57 kWh
